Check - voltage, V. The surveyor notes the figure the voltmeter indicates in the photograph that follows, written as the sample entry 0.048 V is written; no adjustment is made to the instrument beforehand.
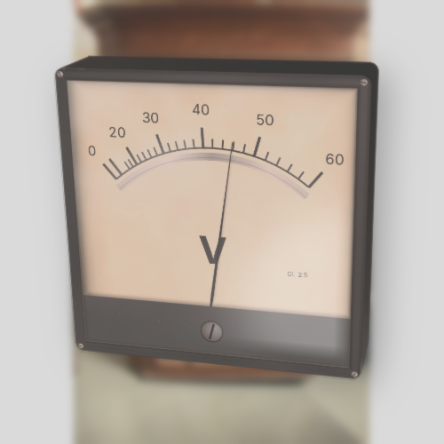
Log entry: 46 V
